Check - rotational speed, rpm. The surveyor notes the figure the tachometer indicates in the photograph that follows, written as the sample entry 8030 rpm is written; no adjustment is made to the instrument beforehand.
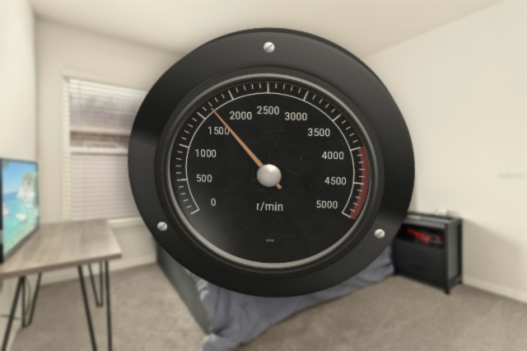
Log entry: 1700 rpm
